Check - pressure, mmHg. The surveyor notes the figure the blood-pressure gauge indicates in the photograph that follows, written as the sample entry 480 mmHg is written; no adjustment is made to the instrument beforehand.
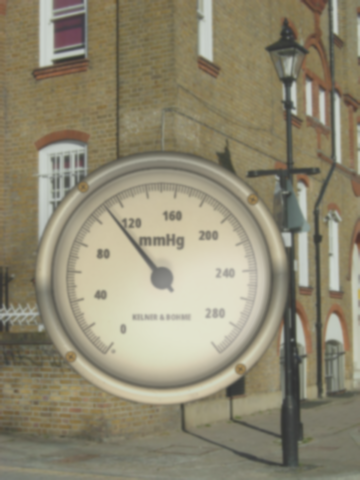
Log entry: 110 mmHg
